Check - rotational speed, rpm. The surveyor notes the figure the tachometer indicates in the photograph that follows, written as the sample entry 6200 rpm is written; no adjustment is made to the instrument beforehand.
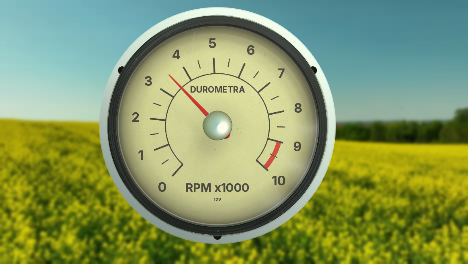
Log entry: 3500 rpm
